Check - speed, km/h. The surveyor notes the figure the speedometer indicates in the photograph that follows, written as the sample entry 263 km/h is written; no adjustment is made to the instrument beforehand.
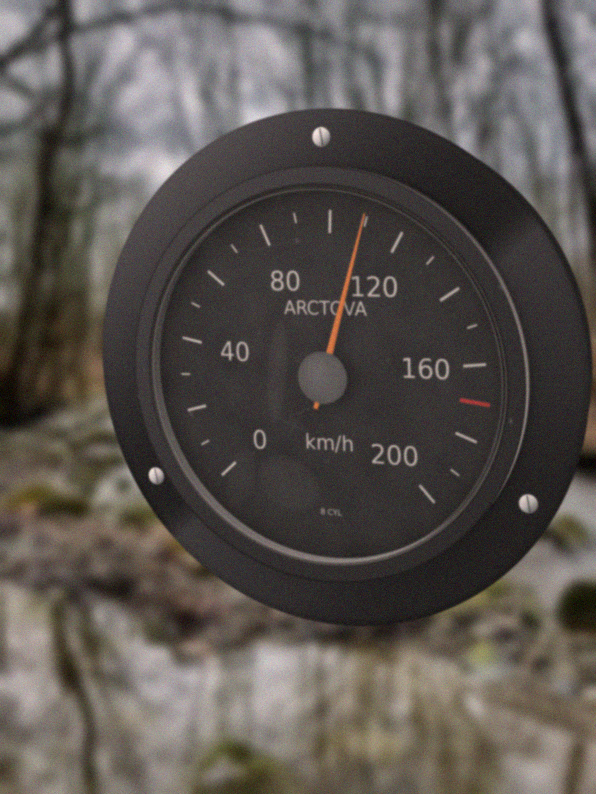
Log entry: 110 km/h
